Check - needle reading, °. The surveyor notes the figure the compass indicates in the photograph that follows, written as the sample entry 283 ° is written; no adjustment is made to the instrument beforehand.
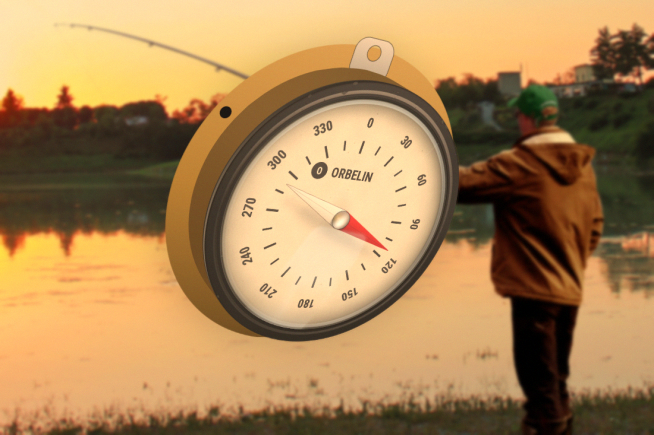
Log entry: 112.5 °
